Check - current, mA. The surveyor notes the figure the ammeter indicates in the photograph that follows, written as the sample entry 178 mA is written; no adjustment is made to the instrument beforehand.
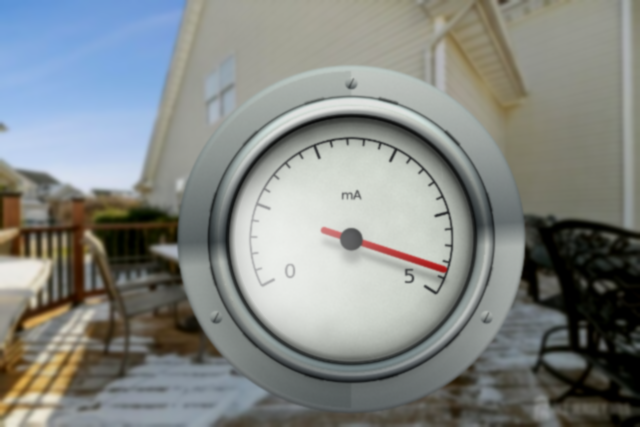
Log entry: 4.7 mA
